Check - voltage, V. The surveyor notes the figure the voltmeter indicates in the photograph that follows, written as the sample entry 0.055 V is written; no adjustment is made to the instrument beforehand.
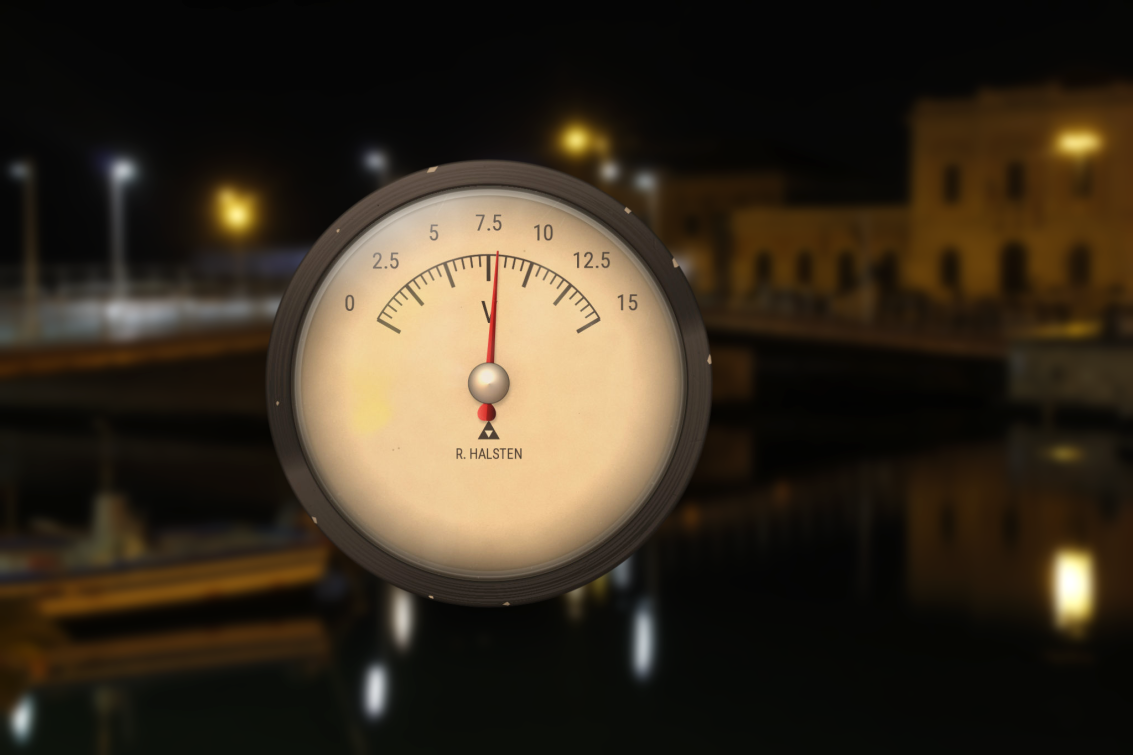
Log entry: 8 V
